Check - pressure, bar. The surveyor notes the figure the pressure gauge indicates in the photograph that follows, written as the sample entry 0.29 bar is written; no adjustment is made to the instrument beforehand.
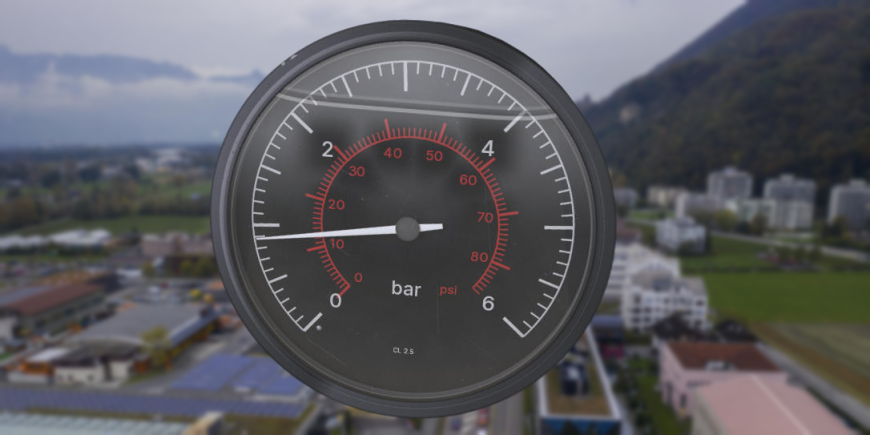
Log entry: 0.9 bar
